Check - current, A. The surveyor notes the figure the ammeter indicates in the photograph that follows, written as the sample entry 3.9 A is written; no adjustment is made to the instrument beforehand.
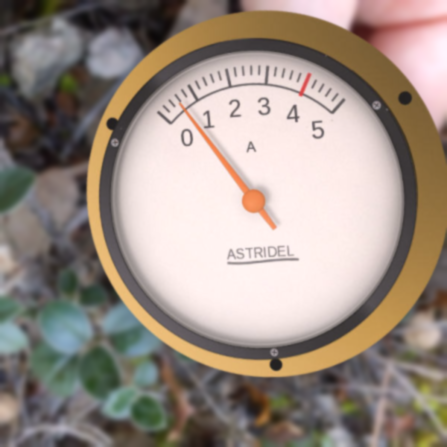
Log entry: 0.6 A
